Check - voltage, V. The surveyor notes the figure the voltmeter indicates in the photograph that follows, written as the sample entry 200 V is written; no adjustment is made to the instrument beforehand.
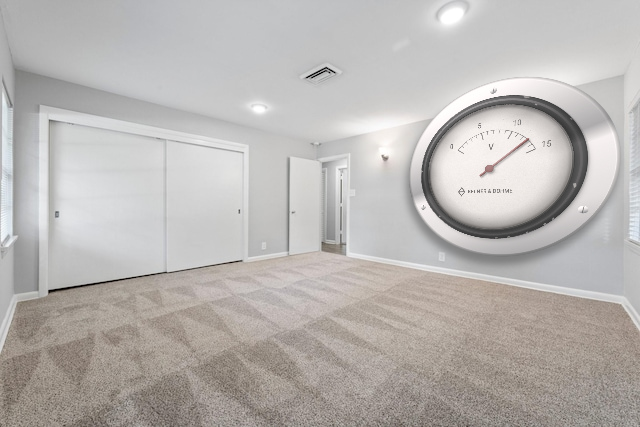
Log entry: 13 V
